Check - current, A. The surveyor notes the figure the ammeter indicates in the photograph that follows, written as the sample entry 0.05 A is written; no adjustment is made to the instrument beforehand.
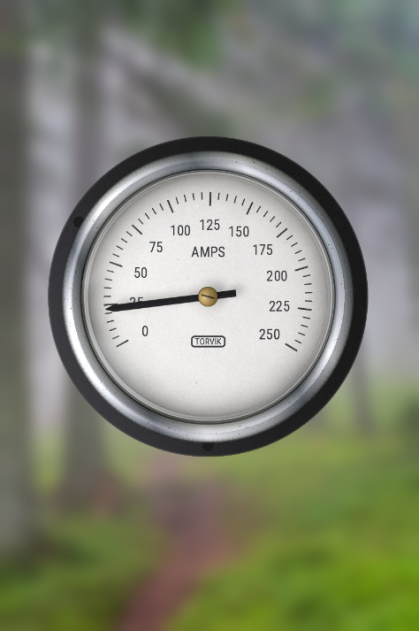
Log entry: 22.5 A
